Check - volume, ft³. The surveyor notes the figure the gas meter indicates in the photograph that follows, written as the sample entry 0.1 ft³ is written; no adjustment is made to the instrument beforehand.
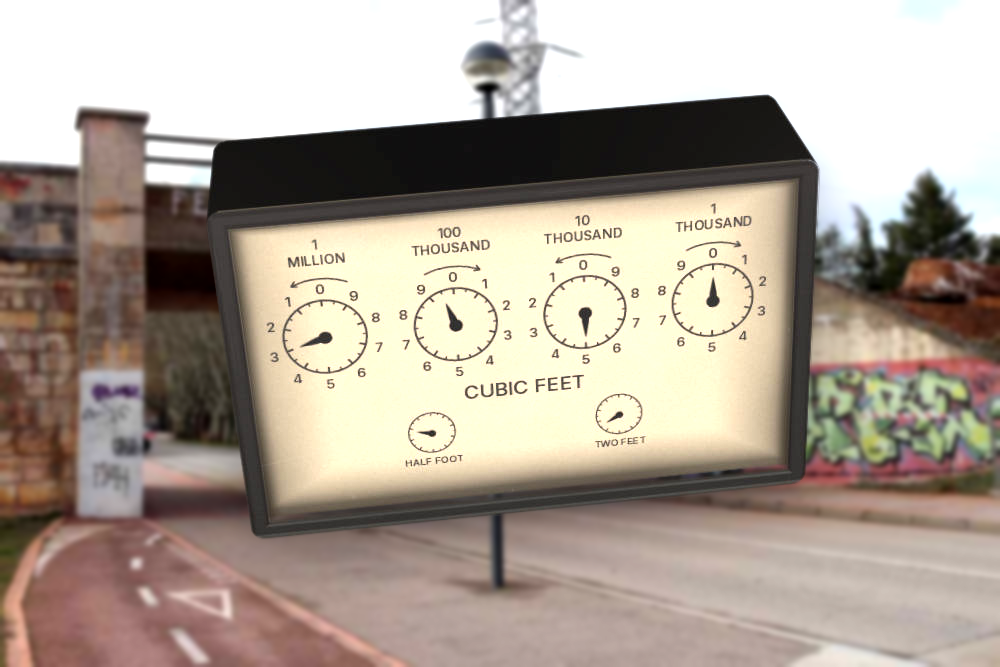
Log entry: 295000 ft³
